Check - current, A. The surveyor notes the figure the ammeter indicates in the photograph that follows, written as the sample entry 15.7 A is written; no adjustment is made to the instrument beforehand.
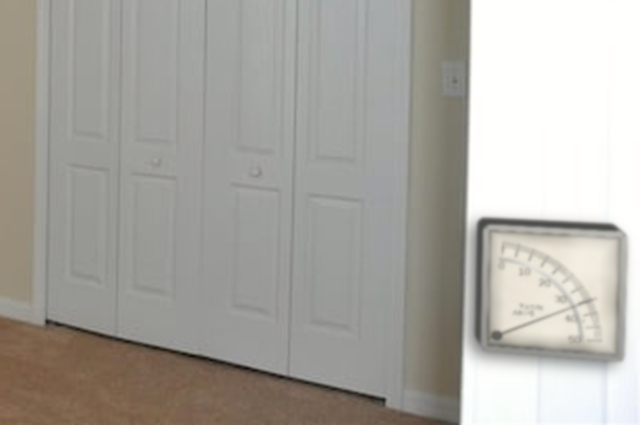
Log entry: 35 A
